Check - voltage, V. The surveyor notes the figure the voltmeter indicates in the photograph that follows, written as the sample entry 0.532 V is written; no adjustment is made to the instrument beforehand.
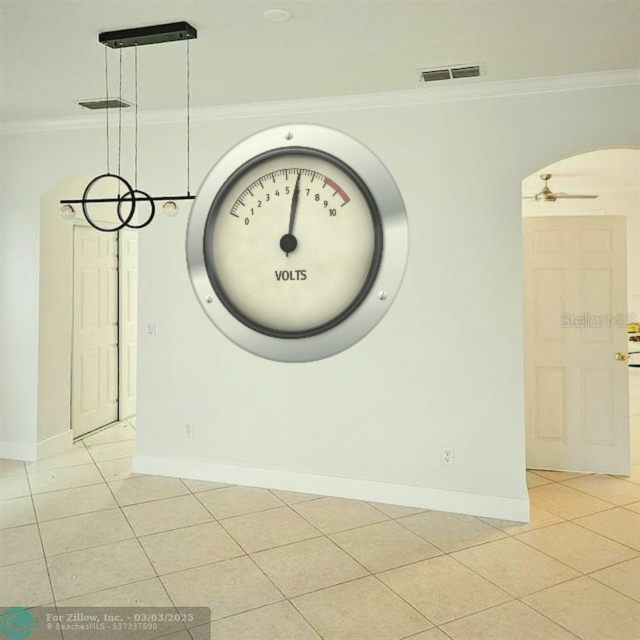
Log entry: 6 V
